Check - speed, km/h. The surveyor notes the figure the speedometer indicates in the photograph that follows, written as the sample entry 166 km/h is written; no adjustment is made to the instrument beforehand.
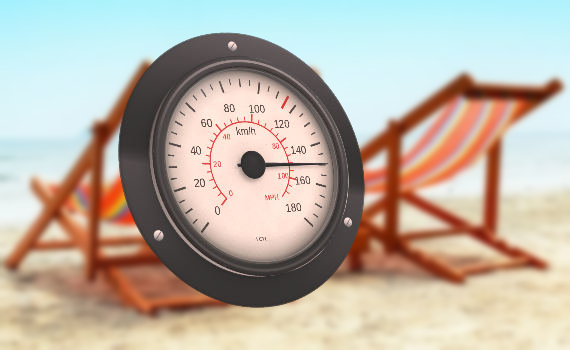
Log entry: 150 km/h
